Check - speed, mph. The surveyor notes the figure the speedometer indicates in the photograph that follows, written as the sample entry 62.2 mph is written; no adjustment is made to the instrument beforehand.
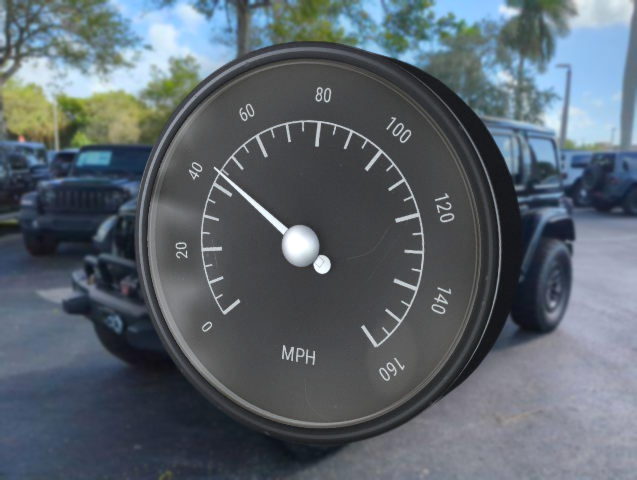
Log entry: 45 mph
